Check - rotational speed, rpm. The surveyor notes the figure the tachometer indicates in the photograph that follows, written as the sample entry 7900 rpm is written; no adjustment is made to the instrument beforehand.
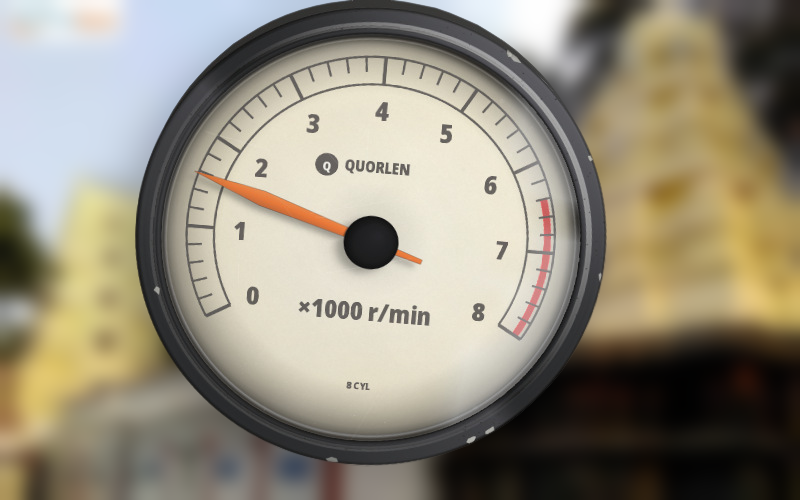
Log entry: 1600 rpm
